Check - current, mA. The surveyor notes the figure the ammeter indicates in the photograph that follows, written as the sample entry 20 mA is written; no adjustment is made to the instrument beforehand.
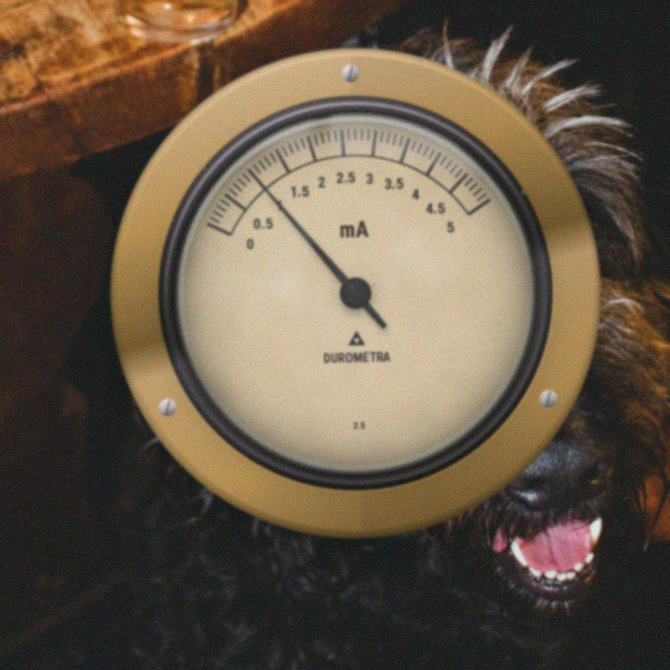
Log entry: 1 mA
